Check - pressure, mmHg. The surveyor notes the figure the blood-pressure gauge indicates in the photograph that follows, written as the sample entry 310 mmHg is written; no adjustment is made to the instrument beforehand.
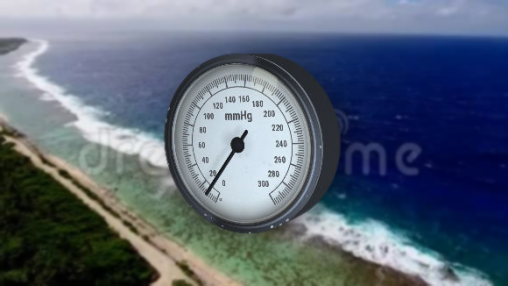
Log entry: 10 mmHg
